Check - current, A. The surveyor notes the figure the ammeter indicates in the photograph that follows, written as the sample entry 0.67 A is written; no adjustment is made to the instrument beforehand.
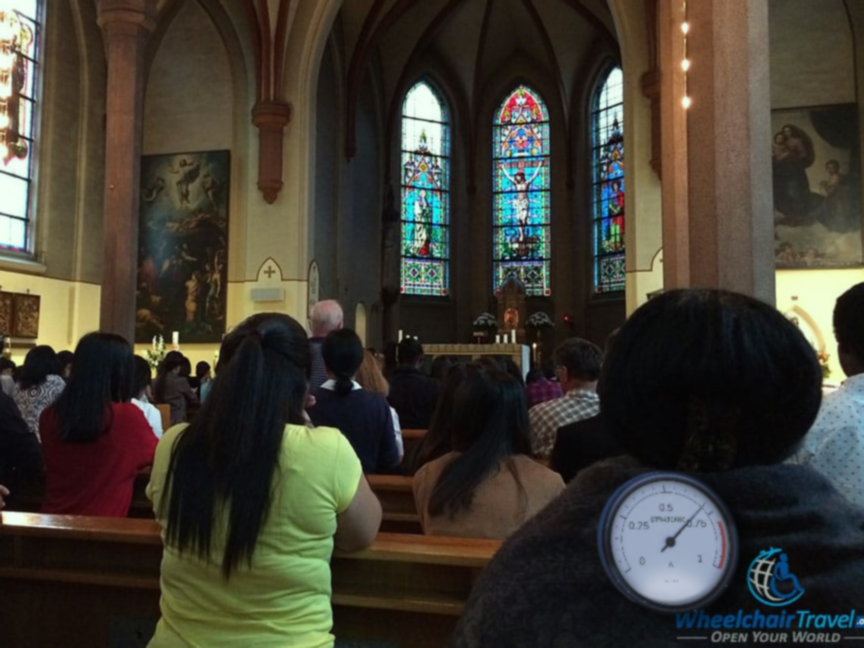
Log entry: 0.7 A
